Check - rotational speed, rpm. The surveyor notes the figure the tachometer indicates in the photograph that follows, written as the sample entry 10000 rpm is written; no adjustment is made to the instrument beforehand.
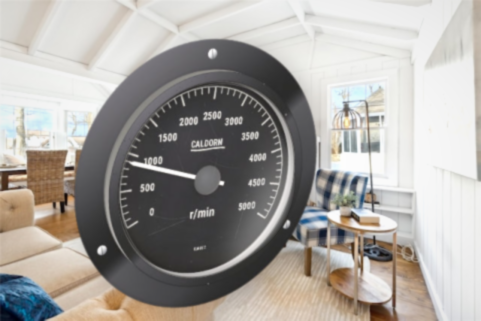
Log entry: 900 rpm
